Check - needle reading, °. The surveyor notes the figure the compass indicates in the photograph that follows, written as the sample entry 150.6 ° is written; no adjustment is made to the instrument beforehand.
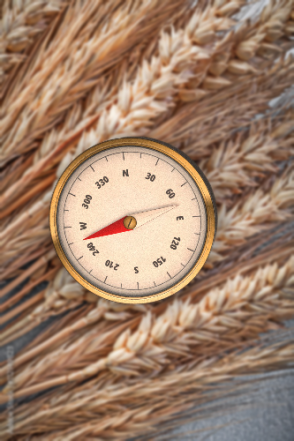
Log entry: 255 °
